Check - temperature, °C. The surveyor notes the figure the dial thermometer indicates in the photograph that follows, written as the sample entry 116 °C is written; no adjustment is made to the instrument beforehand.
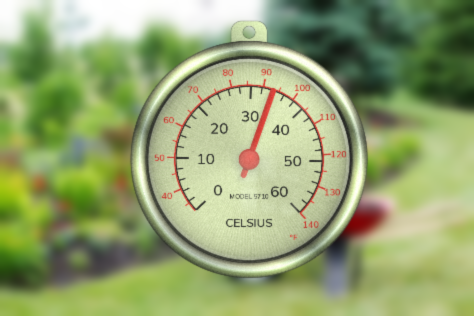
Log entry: 34 °C
